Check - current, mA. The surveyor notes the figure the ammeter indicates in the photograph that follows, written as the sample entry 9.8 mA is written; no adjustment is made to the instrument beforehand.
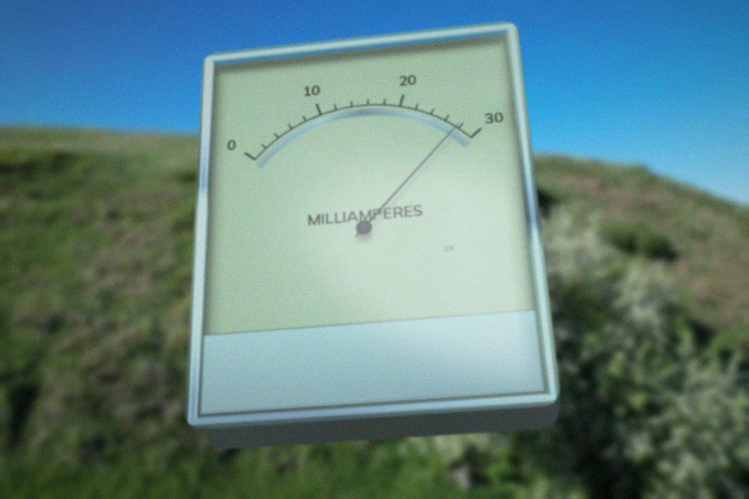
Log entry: 28 mA
